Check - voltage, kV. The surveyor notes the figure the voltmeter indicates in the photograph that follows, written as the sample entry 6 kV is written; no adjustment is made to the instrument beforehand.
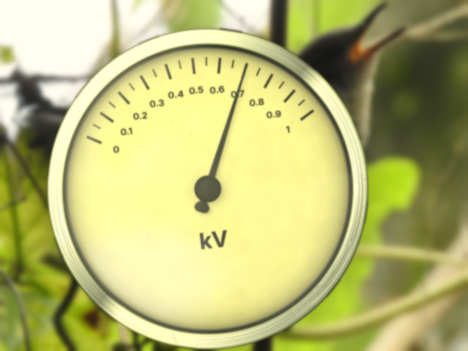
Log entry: 0.7 kV
